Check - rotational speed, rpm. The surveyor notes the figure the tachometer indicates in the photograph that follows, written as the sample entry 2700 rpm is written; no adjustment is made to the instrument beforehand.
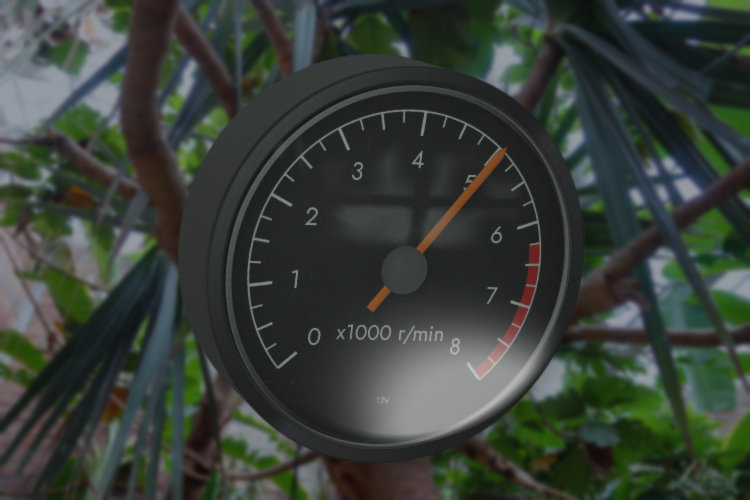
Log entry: 5000 rpm
